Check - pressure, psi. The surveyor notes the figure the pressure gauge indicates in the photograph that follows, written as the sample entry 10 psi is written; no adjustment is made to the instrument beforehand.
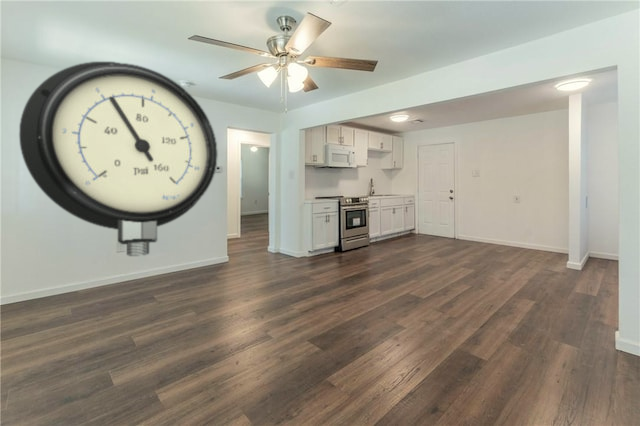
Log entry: 60 psi
